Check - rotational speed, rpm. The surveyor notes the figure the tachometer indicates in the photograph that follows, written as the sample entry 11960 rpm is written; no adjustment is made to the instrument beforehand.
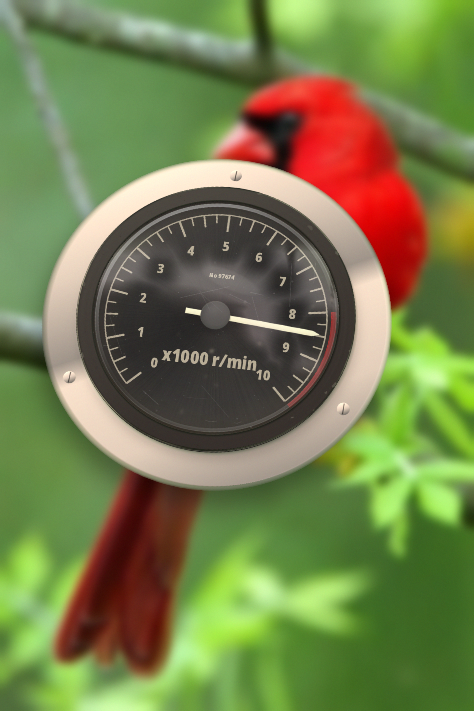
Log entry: 8500 rpm
